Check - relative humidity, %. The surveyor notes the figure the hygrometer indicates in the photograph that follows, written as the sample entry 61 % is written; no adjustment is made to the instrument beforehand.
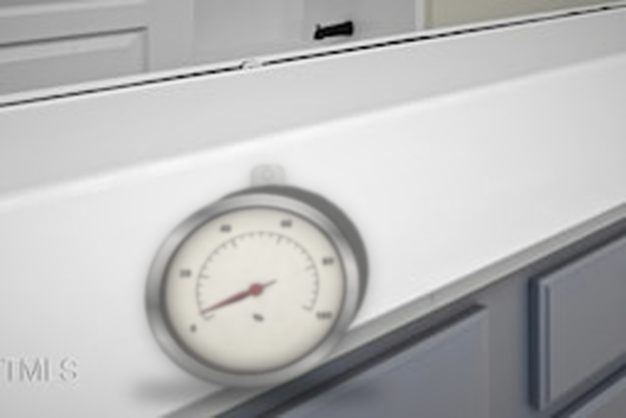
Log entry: 4 %
